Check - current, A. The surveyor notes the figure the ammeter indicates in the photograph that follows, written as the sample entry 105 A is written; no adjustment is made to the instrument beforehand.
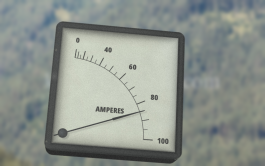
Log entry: 85 A
